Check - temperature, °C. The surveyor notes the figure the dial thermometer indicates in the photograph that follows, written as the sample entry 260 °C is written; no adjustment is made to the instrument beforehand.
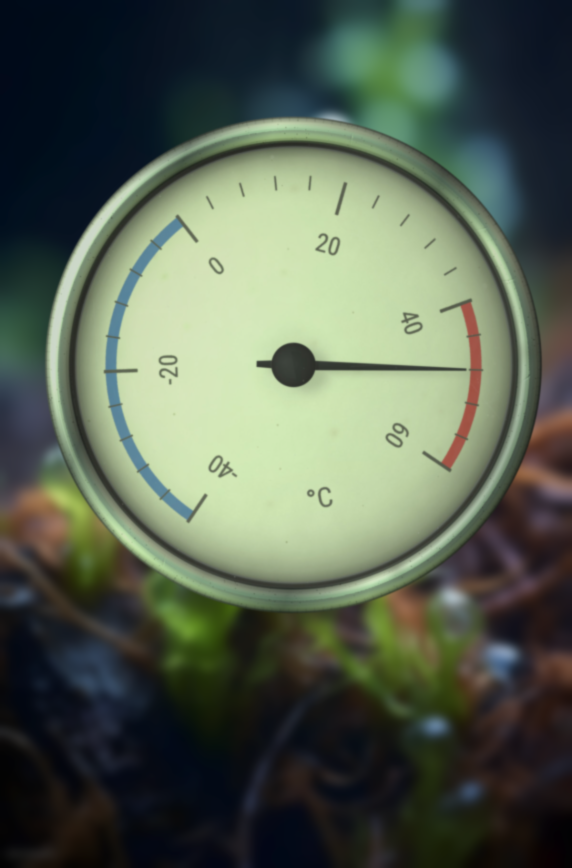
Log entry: 48 °C
